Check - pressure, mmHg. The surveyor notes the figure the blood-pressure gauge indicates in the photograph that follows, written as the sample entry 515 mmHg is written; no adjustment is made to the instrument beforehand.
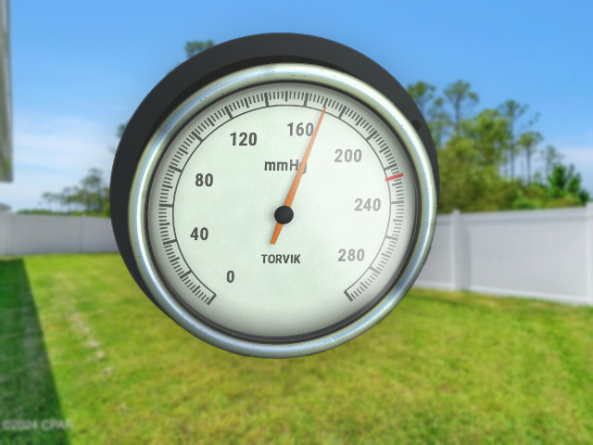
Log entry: 170 mmHg
